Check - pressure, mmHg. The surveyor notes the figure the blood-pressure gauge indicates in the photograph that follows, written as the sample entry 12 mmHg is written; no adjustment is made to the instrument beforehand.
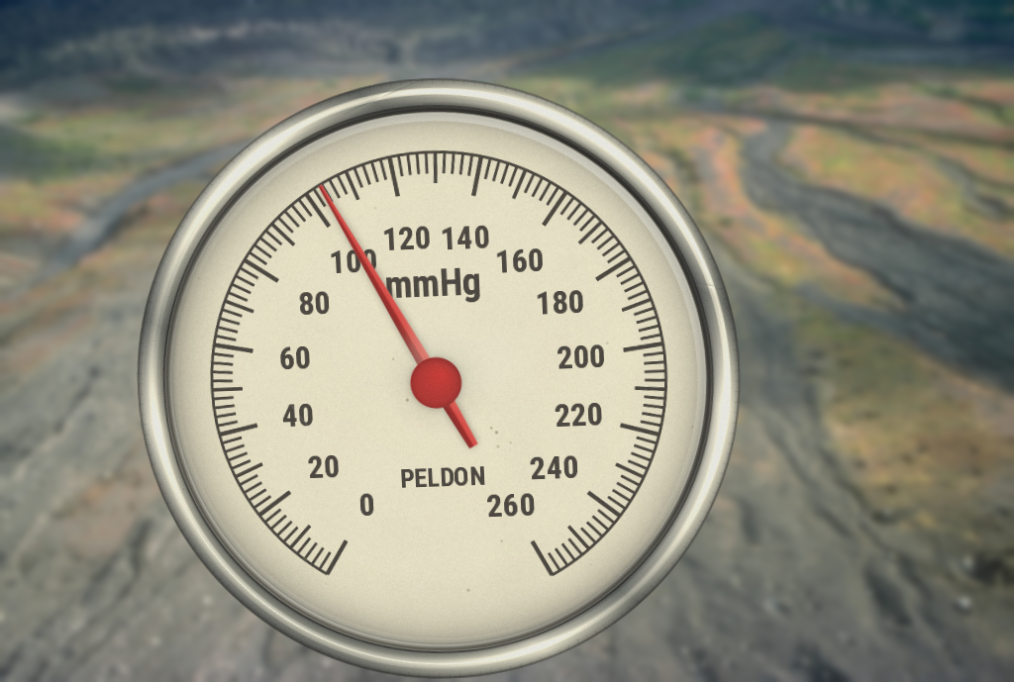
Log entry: 104 mmHg
